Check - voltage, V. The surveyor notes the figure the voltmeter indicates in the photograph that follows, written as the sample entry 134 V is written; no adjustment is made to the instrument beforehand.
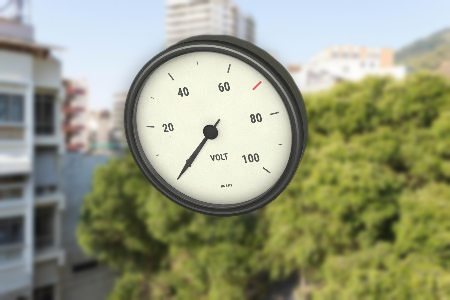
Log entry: 0 V
